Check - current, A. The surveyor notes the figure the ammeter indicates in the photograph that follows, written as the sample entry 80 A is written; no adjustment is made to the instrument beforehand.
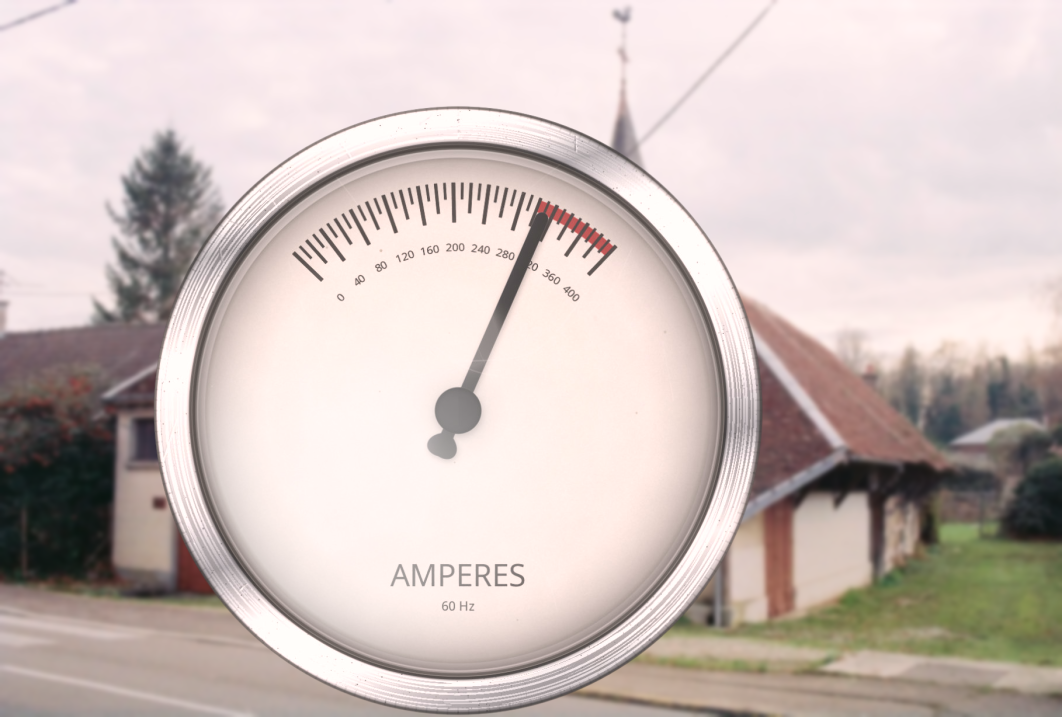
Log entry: 310 A
